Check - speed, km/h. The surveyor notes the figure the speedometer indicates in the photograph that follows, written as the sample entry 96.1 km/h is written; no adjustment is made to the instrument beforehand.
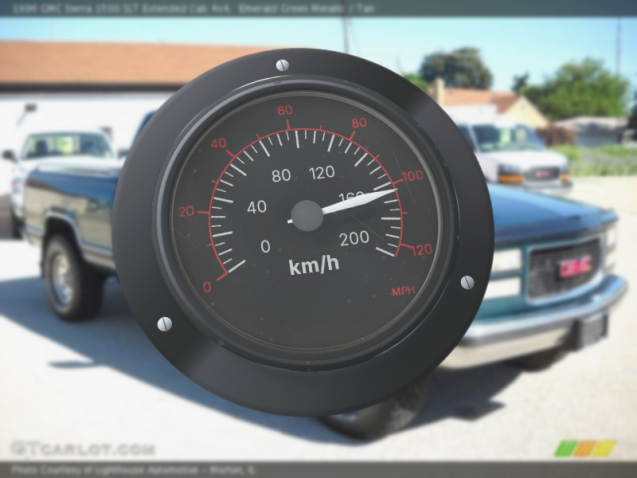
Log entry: 165 km/h
